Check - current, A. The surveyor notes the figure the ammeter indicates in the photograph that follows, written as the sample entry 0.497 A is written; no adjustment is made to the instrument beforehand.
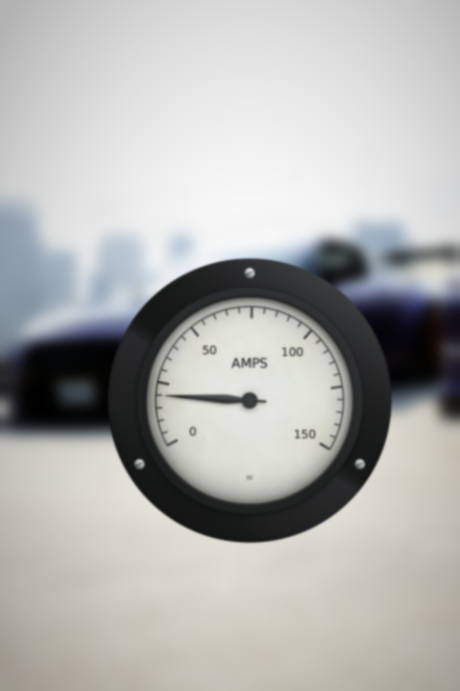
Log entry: 20 A
